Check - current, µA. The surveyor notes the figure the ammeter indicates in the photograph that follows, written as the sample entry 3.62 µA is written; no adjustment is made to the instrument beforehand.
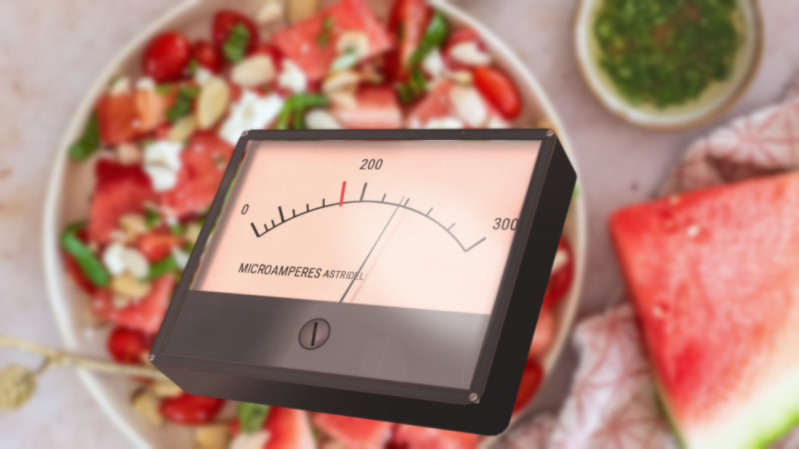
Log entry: 240 µA
